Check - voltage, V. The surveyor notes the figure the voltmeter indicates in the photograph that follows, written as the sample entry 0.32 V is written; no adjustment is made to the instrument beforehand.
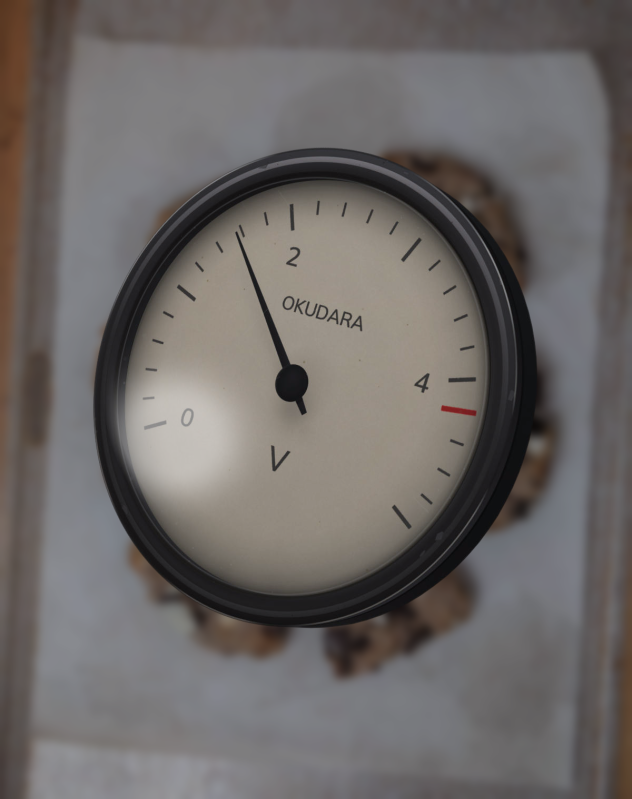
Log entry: 1.6 V
